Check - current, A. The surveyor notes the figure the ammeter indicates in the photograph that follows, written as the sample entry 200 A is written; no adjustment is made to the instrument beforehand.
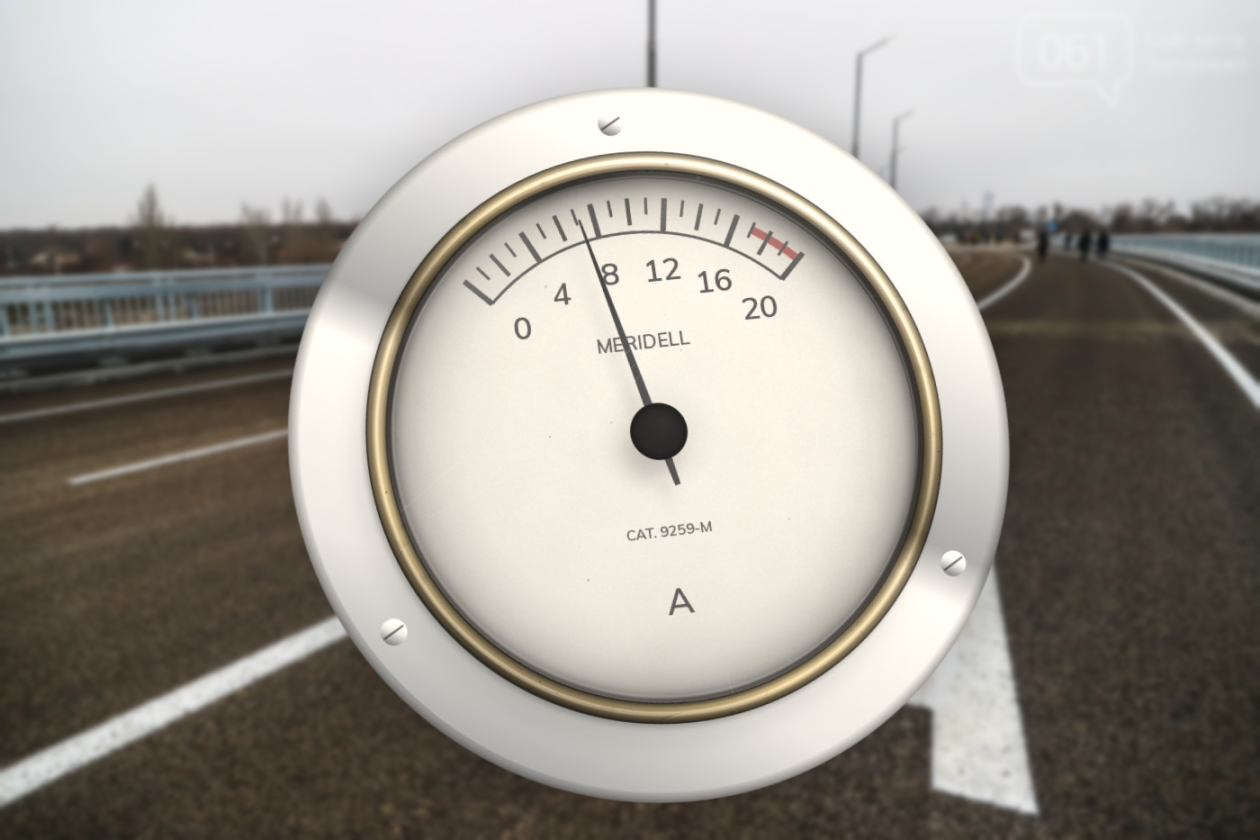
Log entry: 7 A
